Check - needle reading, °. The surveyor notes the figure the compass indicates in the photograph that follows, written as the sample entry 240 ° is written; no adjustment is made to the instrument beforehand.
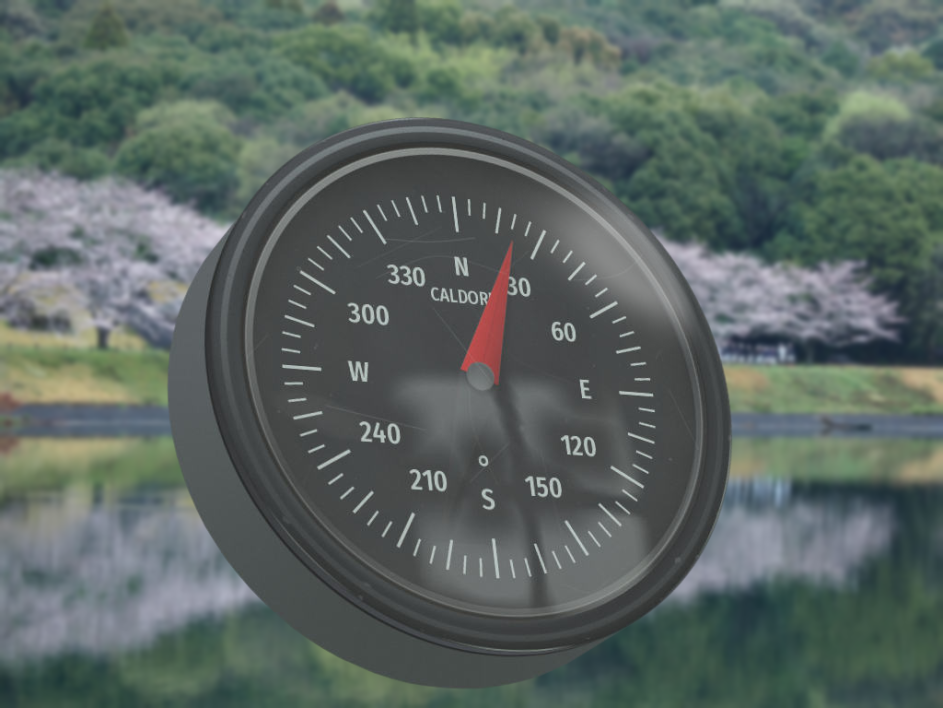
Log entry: 20 °
